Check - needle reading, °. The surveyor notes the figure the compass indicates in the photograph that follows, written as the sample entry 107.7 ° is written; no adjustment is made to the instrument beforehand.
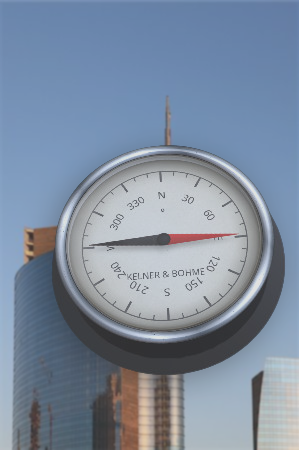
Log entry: 90 °
